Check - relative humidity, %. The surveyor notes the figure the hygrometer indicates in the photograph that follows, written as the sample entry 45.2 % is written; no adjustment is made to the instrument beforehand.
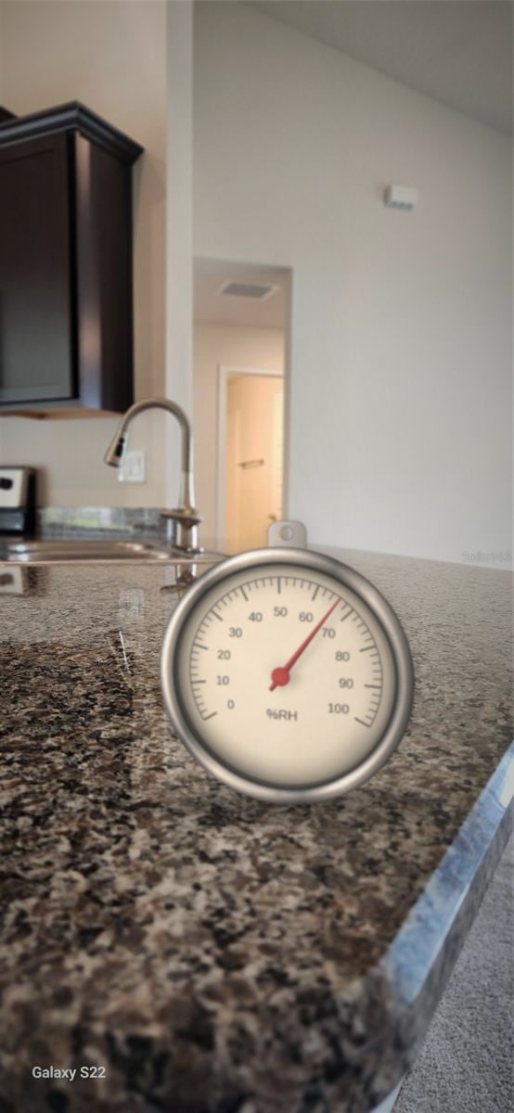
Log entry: 66 %
